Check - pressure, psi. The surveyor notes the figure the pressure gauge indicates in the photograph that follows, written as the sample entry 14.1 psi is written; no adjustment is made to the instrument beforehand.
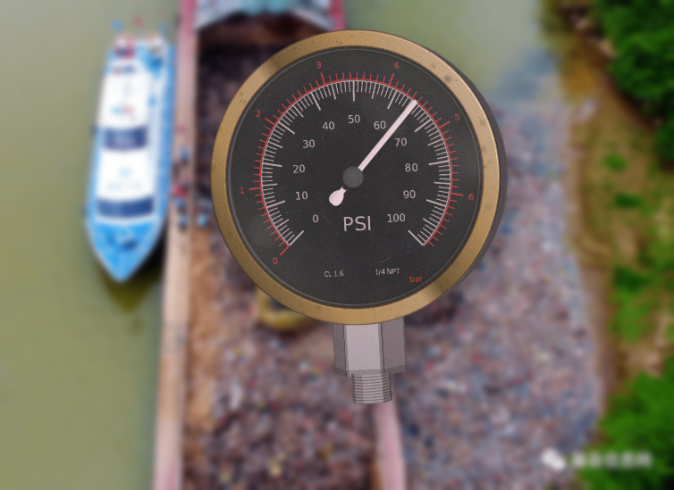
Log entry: 65 psi
